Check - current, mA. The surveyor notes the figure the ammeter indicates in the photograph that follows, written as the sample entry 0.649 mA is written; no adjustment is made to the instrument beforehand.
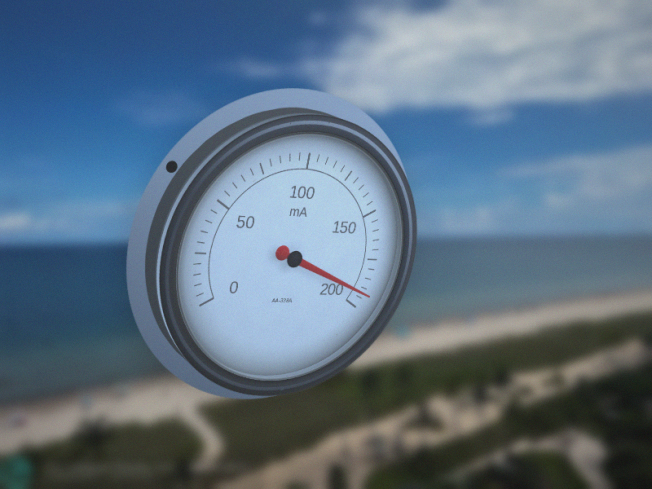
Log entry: 192.5 mA
